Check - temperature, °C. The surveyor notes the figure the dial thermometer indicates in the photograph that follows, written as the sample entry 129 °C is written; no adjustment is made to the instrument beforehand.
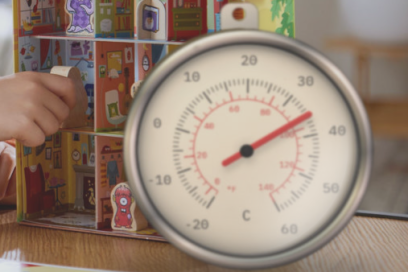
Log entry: 35 °C
